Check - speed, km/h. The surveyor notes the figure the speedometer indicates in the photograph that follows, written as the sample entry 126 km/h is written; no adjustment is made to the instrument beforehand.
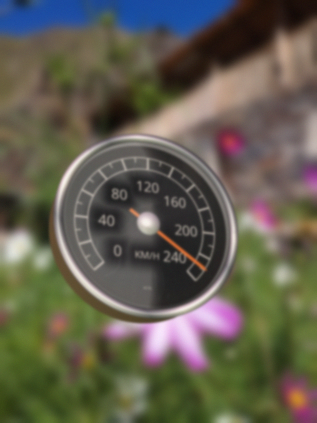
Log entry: 230 km/h
